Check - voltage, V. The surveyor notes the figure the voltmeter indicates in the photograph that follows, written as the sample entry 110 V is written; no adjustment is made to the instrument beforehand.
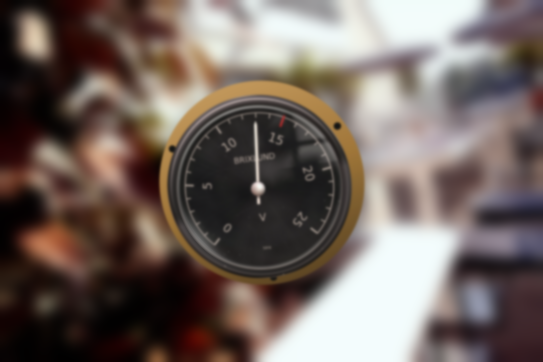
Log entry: 13 V
